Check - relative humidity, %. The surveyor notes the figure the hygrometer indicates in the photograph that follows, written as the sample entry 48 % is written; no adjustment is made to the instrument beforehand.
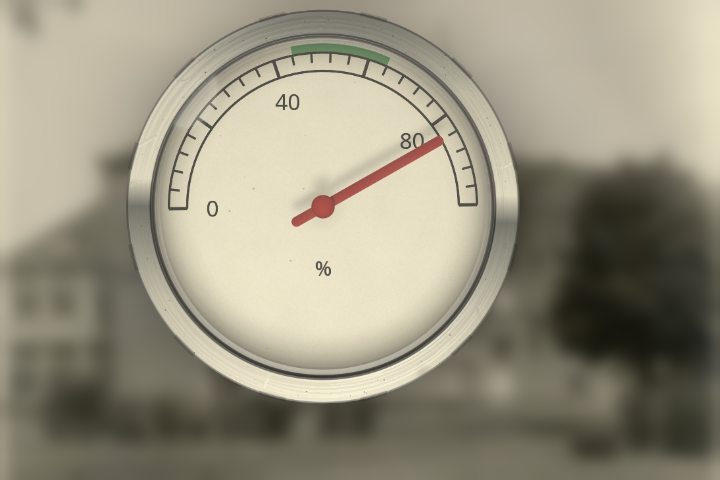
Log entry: 84 %
